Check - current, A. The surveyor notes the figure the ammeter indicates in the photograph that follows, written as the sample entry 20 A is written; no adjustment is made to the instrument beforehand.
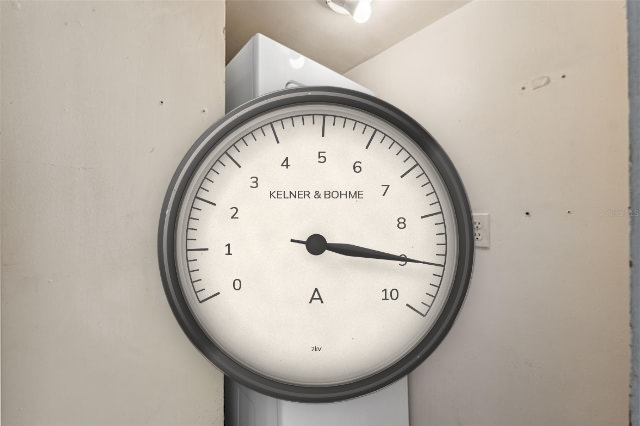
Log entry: 9 A
